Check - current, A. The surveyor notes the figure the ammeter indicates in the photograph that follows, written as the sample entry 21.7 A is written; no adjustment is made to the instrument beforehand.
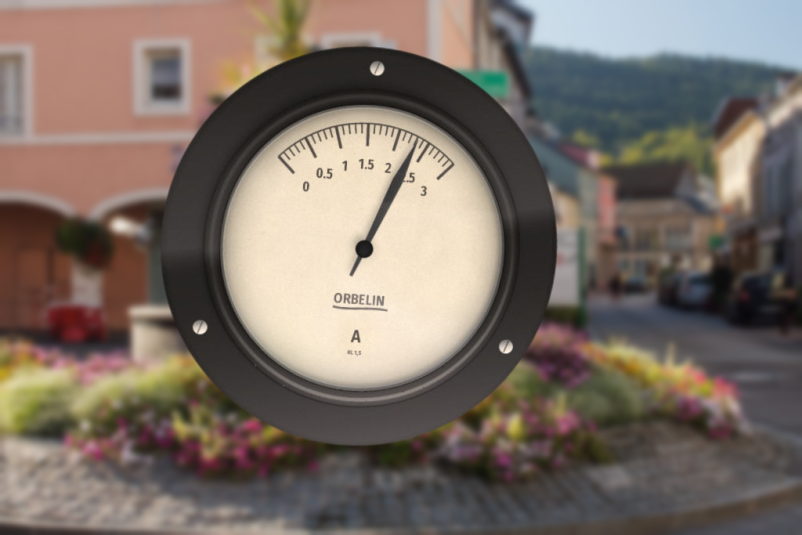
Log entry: 2.3 A
